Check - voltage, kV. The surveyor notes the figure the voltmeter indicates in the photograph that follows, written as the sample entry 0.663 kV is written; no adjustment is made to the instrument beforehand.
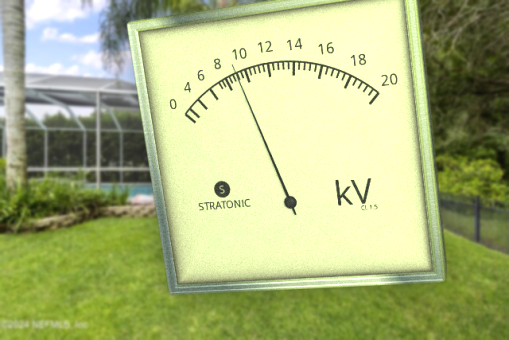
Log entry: 9.2 kV
